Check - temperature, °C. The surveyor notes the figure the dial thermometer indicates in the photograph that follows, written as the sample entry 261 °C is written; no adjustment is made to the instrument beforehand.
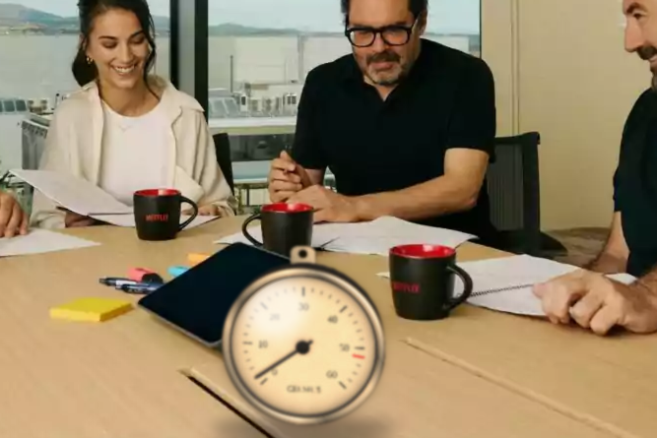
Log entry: 2 °C
